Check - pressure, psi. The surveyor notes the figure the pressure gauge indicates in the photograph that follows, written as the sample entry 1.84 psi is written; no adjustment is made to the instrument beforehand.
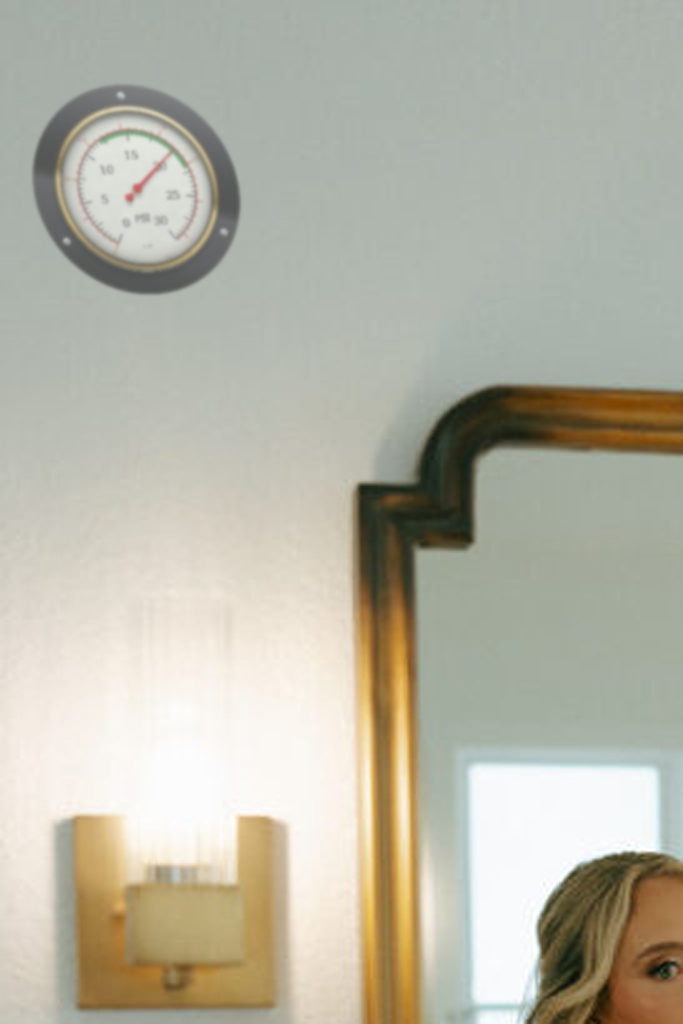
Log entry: 20 psi
